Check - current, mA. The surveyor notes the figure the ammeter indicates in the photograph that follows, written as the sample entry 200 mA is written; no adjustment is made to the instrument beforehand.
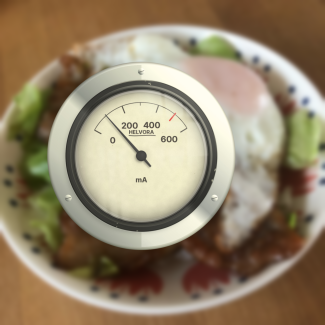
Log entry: 100 mA
